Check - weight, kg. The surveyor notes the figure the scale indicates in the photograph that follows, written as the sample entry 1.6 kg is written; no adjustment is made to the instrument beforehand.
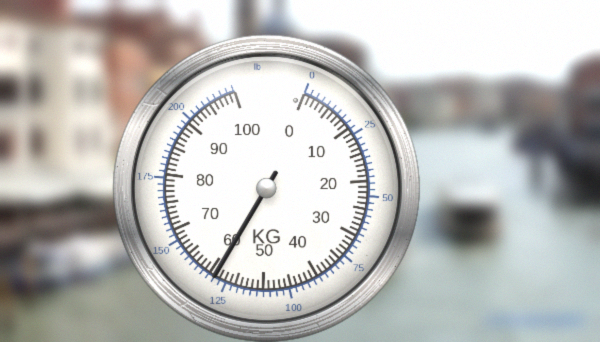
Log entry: 59 kg
